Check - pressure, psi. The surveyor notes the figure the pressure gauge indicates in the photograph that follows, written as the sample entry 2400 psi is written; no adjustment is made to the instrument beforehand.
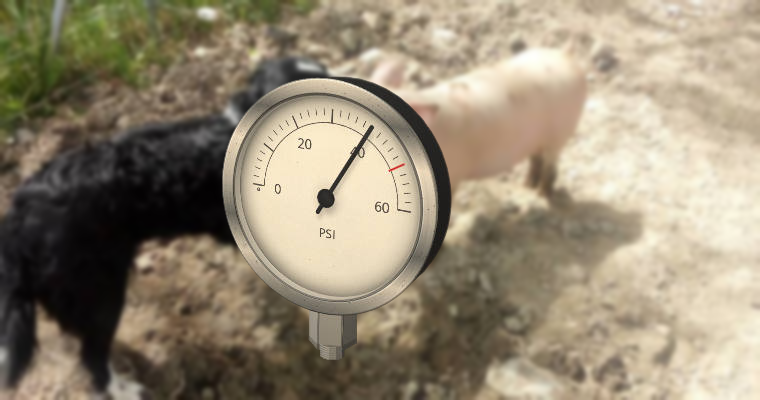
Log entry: 40 psi
